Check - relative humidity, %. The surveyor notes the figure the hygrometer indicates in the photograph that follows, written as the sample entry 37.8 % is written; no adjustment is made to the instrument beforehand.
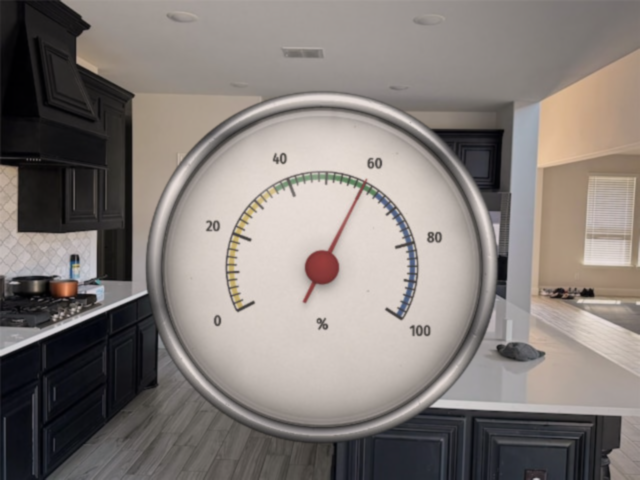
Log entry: 60 %
